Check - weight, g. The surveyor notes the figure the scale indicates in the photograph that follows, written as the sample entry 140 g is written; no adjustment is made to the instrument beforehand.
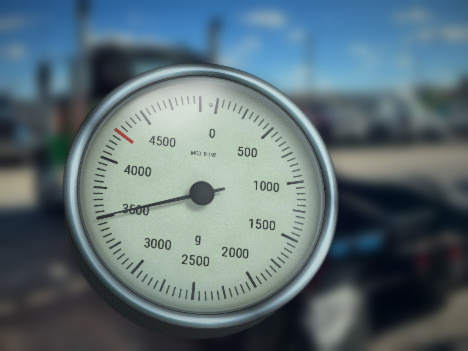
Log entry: 3500 g
